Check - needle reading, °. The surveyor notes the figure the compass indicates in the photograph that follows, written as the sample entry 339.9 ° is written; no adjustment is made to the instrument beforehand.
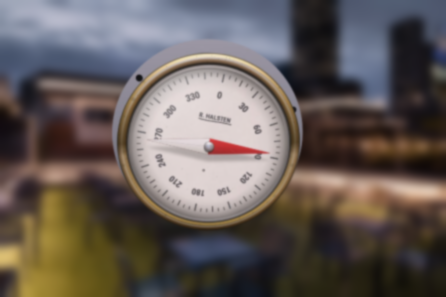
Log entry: 85 °
